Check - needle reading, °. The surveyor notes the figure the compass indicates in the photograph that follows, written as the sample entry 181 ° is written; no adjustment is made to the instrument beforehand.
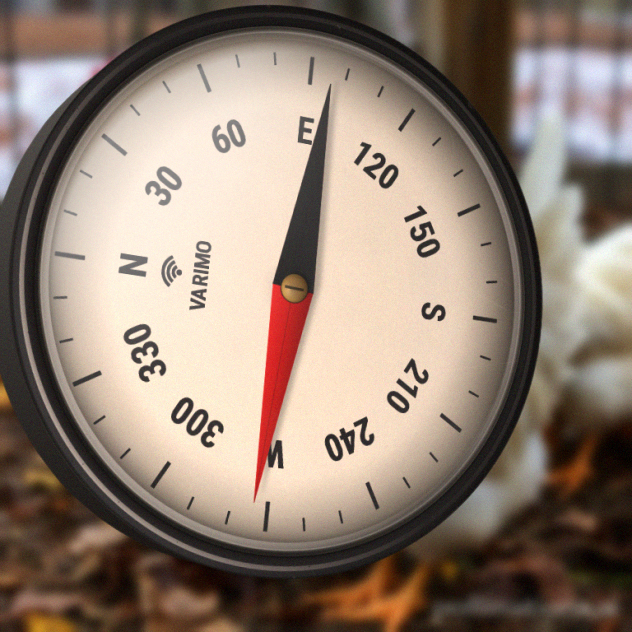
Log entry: 275 °
